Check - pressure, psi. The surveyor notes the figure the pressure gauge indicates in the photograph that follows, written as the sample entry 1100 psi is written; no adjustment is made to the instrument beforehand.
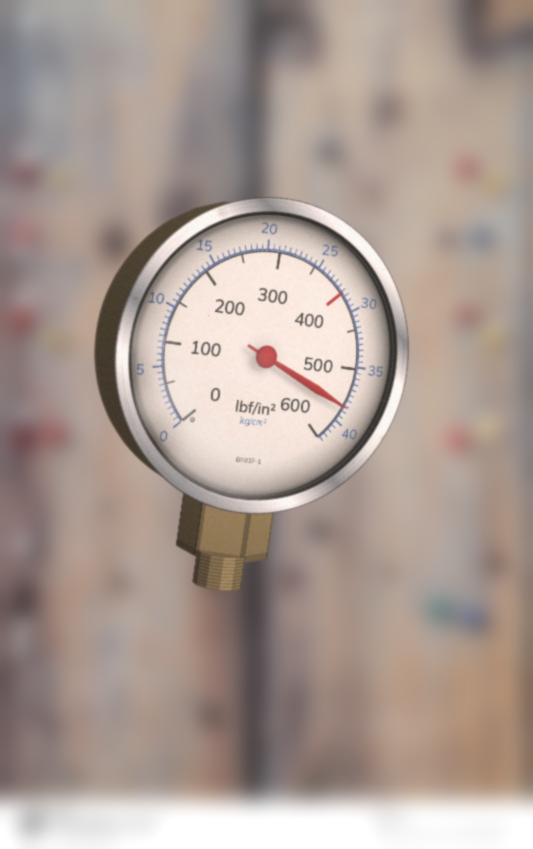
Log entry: 550 psi
